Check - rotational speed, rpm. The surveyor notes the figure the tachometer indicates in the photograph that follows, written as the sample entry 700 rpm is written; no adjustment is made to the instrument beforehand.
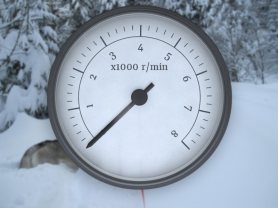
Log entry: 0 rpm
